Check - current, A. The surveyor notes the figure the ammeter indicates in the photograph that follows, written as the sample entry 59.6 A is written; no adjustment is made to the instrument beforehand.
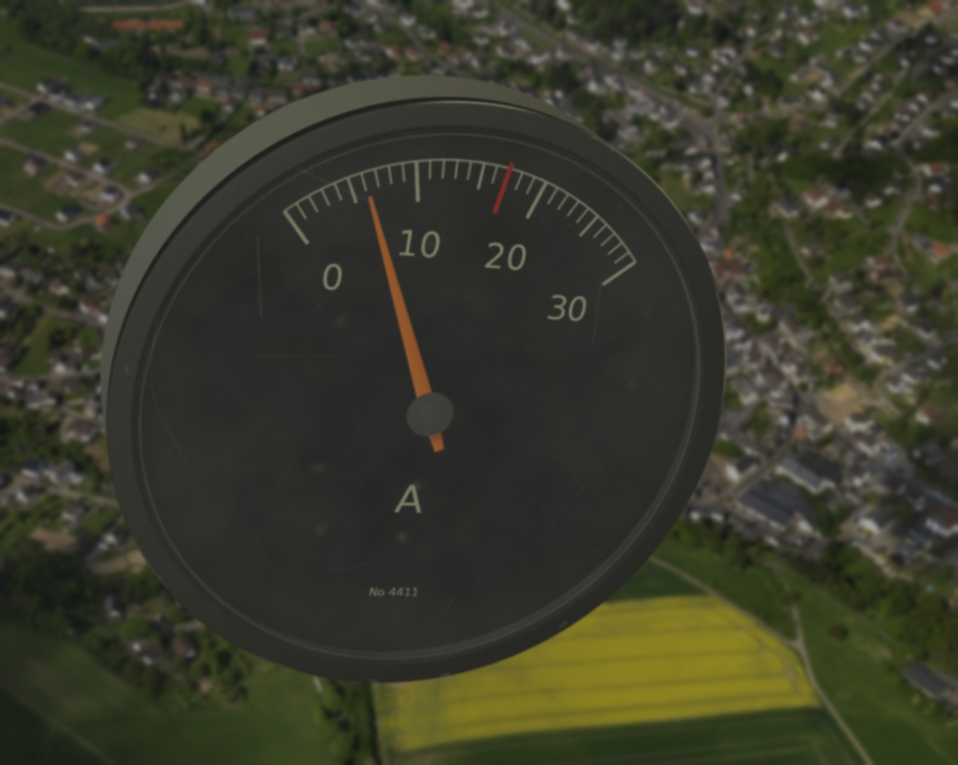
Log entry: 6 A
